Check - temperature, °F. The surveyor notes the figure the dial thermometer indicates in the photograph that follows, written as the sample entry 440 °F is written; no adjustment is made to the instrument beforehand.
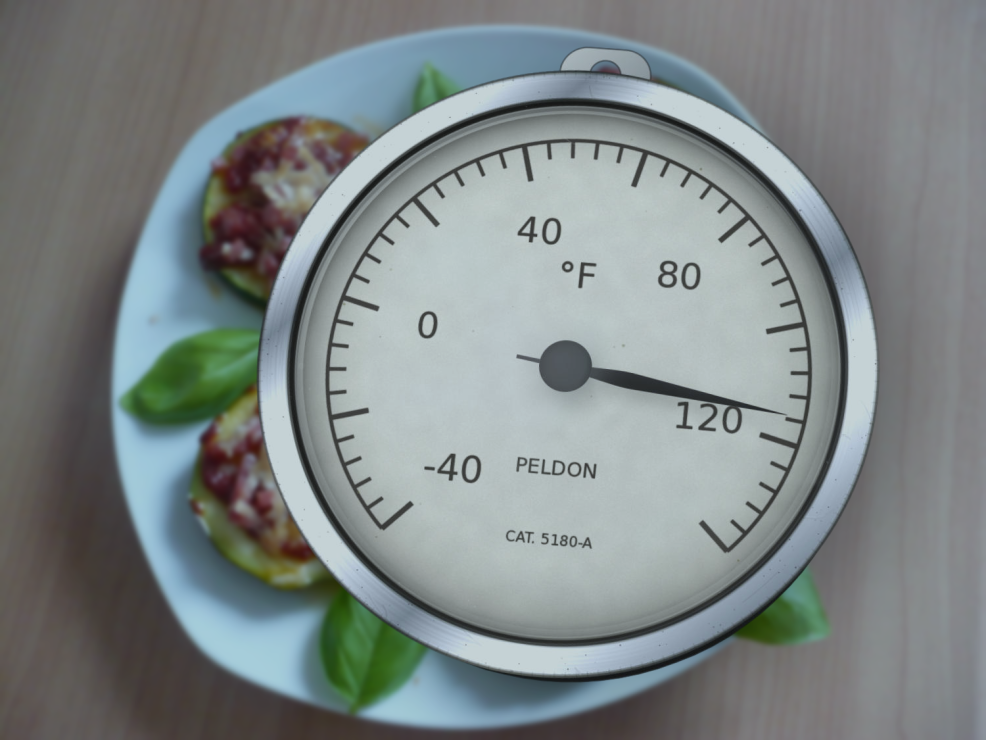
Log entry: 116 °F
